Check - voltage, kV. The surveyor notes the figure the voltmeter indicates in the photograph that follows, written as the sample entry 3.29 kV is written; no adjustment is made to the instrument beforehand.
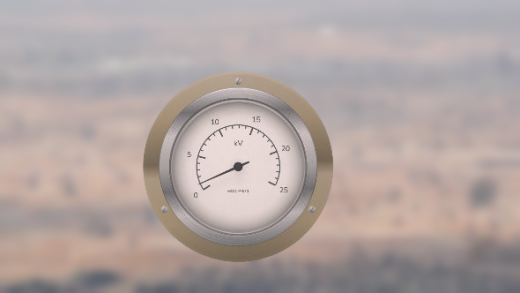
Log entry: 1 kV
